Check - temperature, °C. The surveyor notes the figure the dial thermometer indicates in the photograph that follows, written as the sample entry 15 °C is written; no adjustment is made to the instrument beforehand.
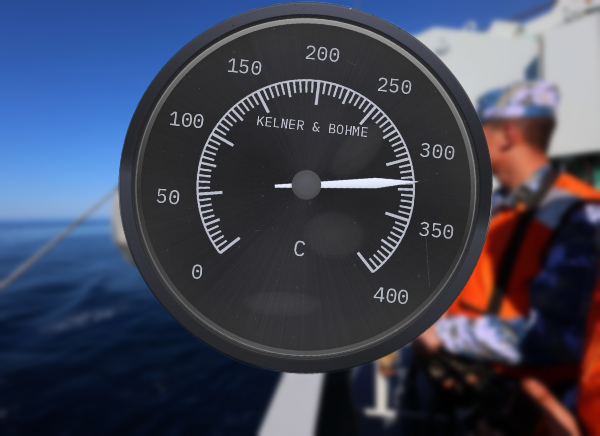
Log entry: 320 °C
